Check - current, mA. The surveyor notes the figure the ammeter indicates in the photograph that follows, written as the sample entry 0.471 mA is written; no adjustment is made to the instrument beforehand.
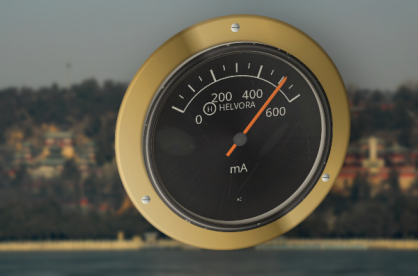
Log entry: 500 mA
